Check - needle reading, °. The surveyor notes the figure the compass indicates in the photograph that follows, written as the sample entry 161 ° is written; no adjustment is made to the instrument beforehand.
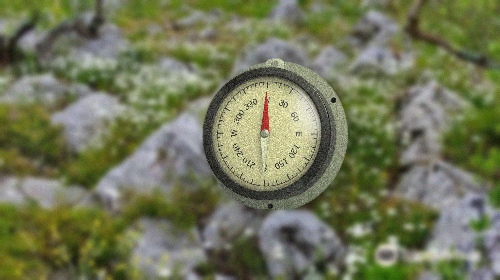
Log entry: 0 °
